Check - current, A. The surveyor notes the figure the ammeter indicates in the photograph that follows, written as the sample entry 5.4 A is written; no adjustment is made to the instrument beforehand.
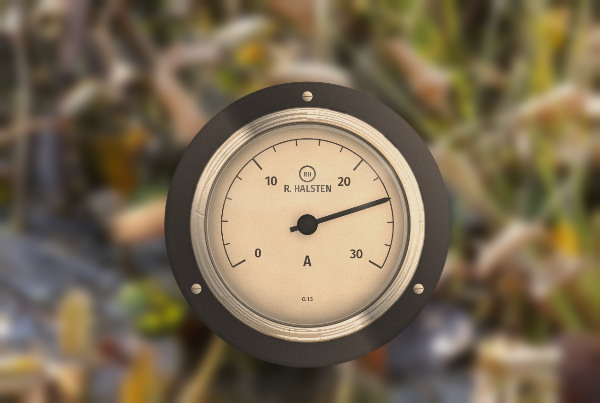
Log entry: 24 A
